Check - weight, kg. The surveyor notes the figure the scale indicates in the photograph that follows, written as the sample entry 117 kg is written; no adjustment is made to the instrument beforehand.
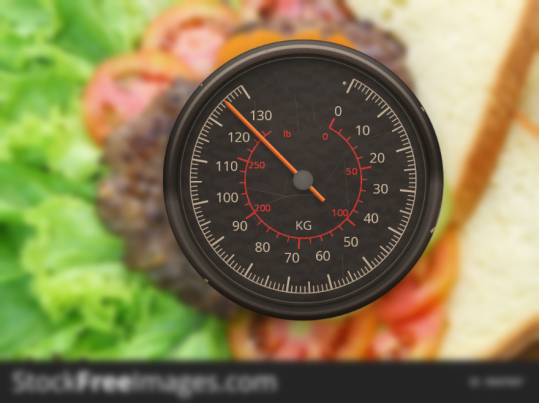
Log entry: 125 kg
